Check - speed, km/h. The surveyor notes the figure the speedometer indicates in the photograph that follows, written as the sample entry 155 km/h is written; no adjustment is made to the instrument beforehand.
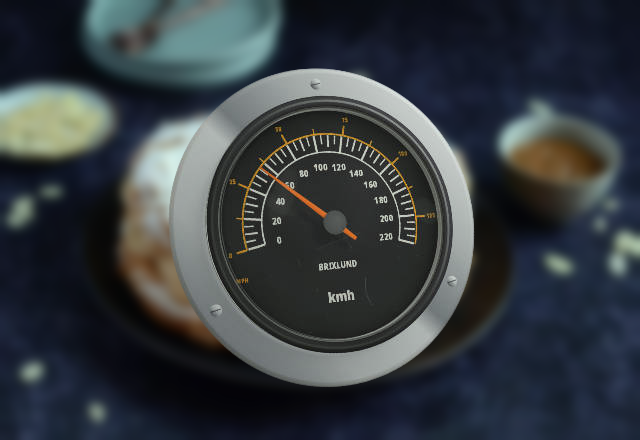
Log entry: 55 km/h
